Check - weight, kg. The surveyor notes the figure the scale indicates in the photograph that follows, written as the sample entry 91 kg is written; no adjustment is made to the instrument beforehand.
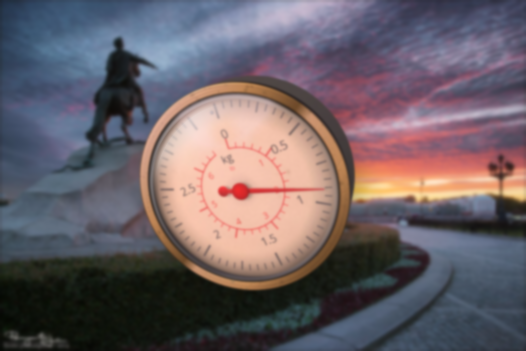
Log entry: 0.9 kg
